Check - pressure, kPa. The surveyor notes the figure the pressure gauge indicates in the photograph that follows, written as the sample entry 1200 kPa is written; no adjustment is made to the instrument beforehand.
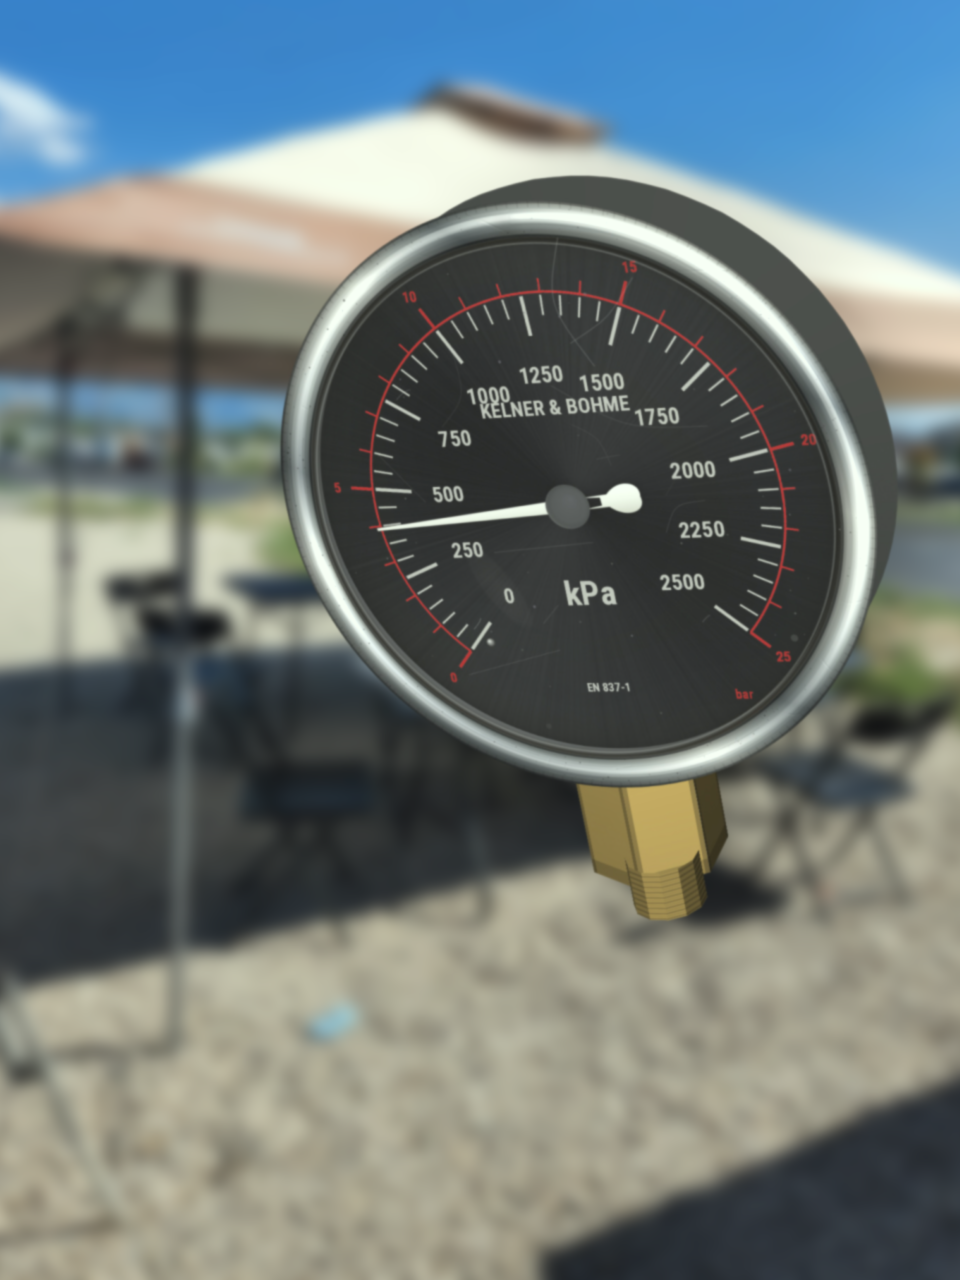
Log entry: 400 kPa
